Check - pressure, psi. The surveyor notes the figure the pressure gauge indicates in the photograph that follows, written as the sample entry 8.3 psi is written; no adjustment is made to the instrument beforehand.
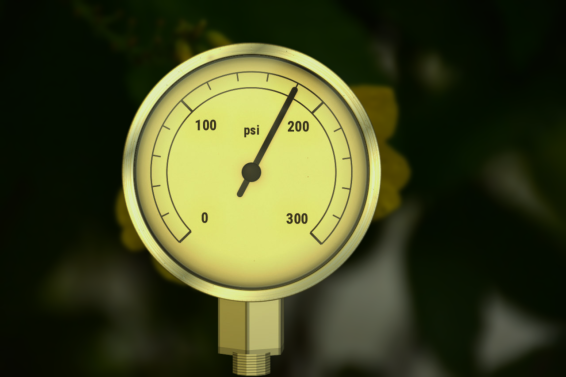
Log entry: 180 psi
